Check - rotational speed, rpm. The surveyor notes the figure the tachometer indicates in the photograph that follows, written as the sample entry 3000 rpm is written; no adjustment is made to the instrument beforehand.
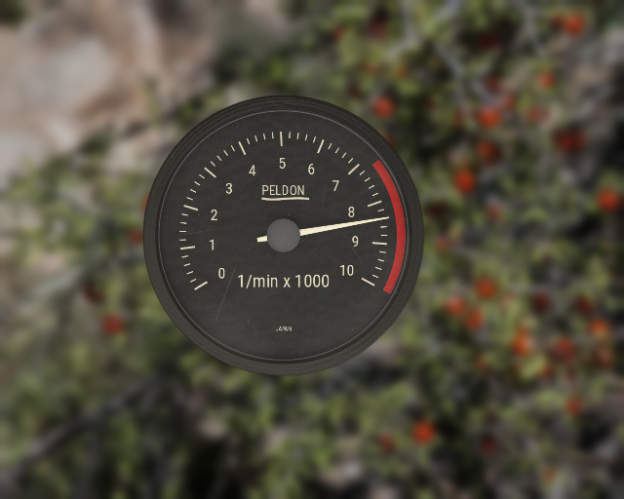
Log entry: 8400 rpm
